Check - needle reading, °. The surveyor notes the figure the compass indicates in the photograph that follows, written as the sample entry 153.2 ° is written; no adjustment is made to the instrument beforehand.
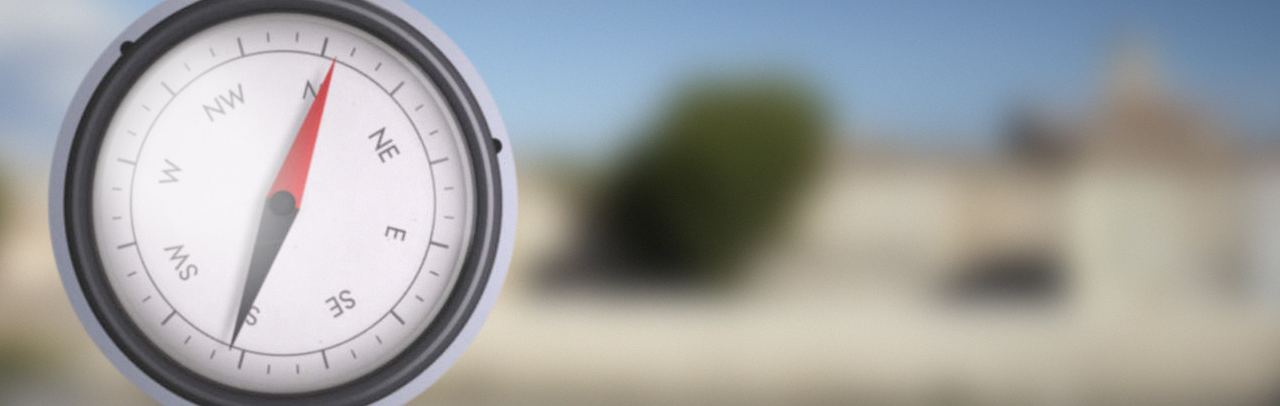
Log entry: 5 °
